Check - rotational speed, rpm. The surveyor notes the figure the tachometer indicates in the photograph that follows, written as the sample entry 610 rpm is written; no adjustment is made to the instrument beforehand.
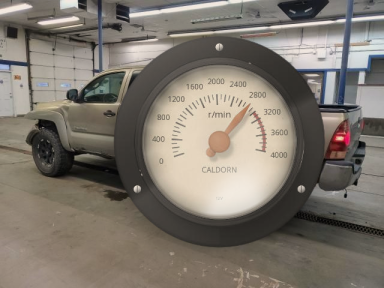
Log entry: 2800 rpm
